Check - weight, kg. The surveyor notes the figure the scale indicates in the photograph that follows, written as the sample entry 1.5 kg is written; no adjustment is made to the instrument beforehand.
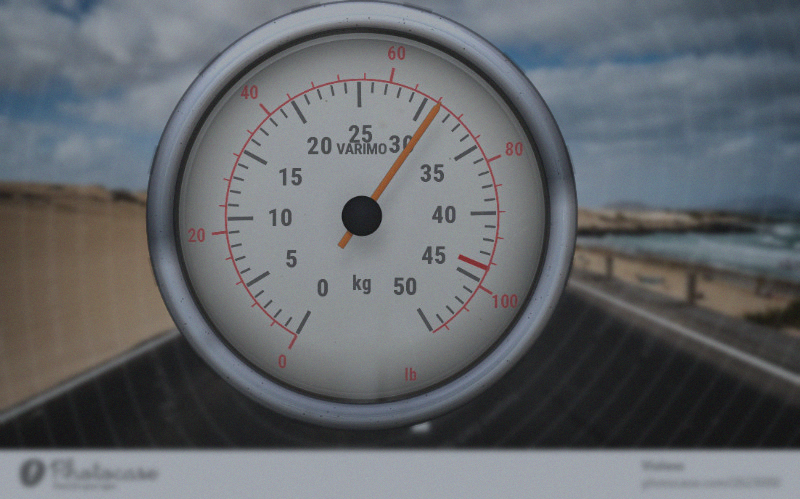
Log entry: 31 kg
